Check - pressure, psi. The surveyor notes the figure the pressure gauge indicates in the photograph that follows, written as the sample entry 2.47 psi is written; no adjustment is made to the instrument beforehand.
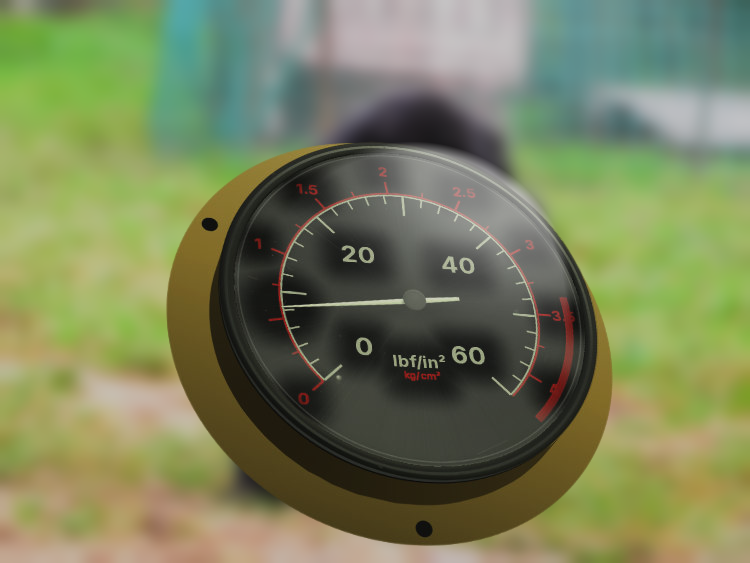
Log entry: 8 psi
